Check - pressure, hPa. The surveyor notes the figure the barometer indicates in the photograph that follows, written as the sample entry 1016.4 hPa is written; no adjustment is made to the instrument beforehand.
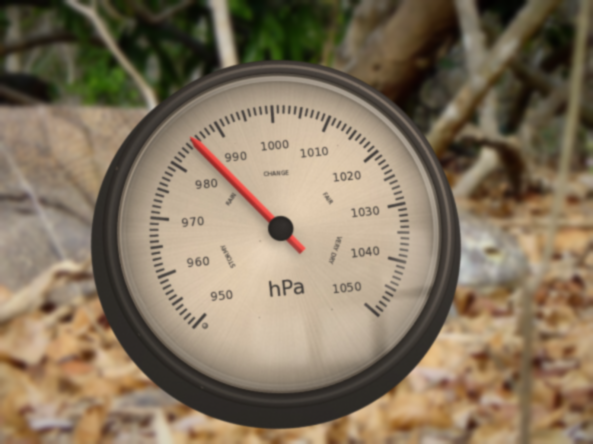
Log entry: 985 hPa
